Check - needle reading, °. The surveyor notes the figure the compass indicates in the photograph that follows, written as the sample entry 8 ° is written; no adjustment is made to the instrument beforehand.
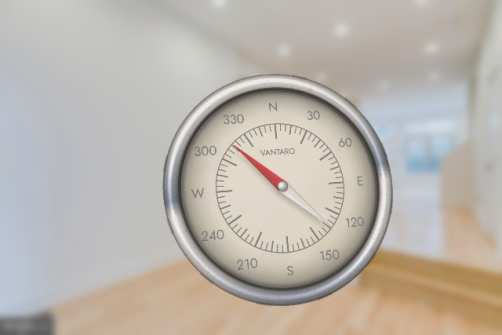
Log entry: 315 °
